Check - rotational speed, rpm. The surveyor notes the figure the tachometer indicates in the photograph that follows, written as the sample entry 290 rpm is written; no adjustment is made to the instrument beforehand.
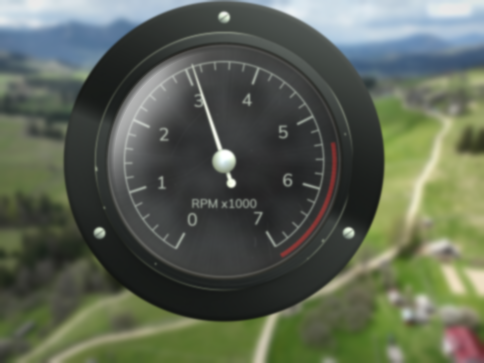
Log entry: 3100 rpm
